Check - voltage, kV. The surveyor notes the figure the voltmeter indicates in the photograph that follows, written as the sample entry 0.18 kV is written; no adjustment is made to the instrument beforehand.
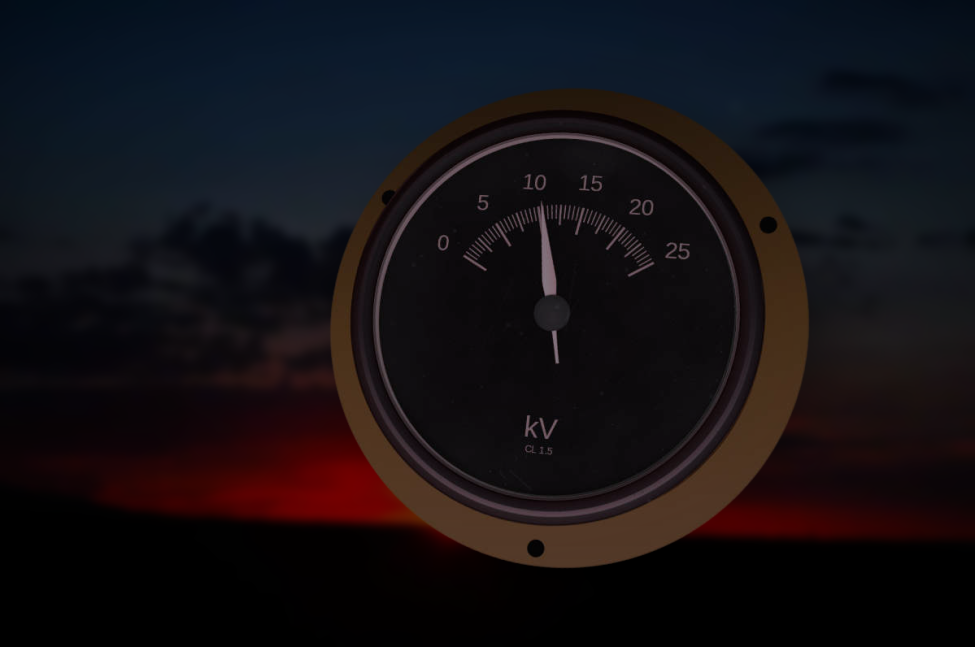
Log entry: 10.5 kV
